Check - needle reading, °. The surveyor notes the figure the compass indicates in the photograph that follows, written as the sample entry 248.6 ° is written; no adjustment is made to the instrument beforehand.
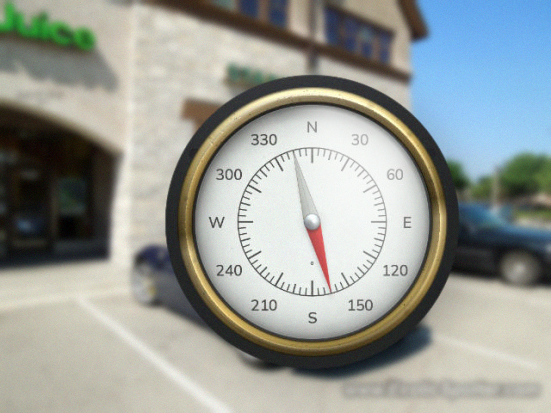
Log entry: 165 °
